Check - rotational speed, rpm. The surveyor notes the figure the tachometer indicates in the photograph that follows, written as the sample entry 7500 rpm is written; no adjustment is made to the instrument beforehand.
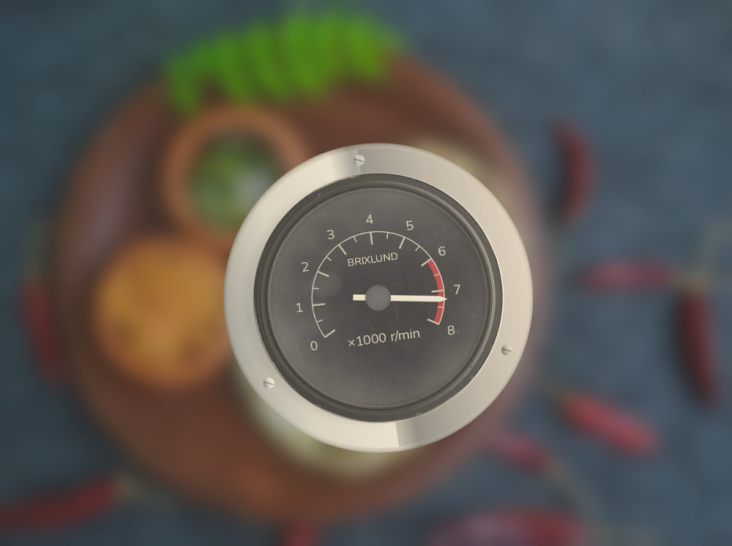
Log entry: 7250 rpm
